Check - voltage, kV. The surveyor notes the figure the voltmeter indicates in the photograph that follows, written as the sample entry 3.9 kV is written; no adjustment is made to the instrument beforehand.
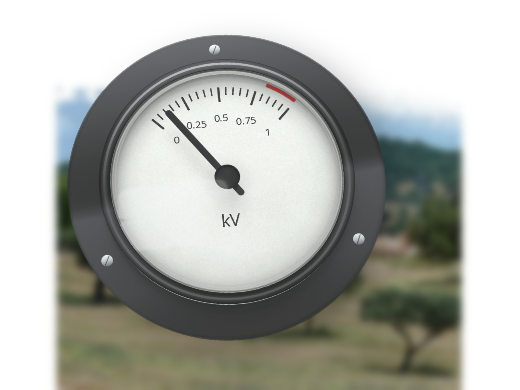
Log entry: 0.1 kV
